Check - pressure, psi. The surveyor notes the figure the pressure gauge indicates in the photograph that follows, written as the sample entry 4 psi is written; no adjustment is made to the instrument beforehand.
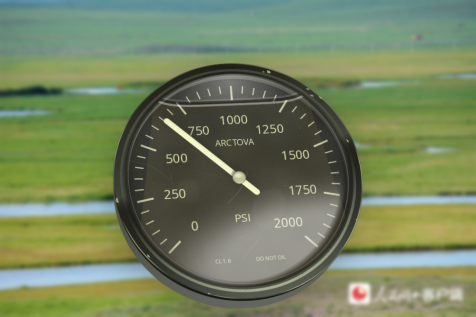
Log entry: 650 psi
